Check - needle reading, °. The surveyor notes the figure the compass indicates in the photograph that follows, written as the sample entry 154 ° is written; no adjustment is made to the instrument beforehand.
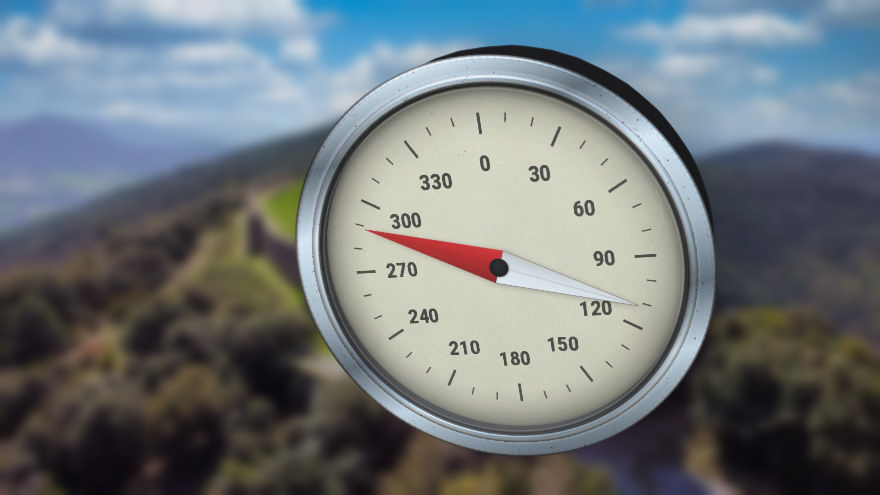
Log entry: 290 °
